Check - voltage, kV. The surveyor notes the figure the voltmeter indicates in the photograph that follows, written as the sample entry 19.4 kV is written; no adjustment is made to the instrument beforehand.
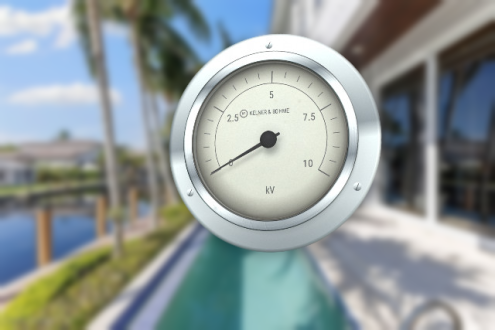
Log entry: 0 kV
